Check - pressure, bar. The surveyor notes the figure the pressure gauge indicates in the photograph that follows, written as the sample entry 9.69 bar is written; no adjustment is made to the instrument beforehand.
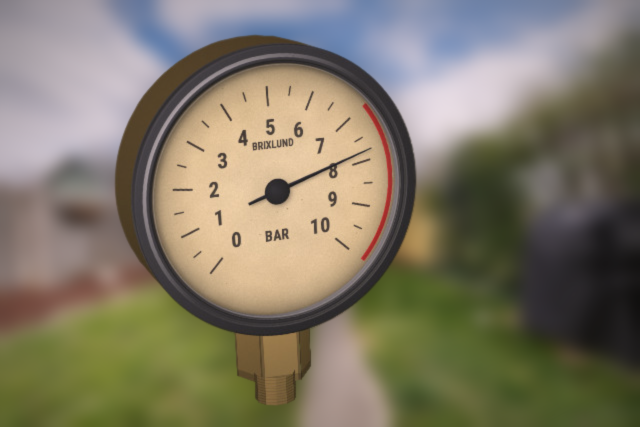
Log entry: 7.75 bar
